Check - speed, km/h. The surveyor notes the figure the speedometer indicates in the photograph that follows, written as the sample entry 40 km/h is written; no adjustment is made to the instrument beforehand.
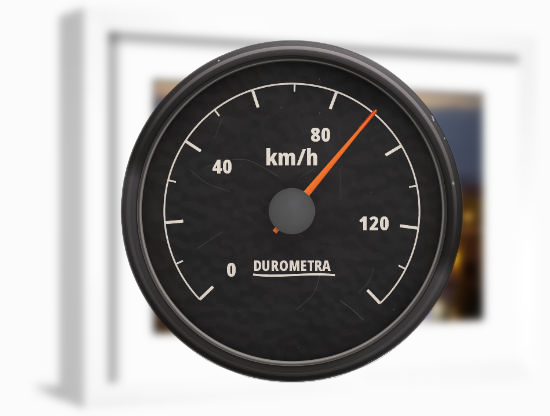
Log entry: 90 km/h
